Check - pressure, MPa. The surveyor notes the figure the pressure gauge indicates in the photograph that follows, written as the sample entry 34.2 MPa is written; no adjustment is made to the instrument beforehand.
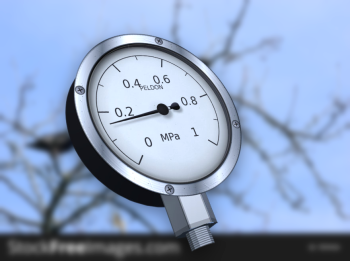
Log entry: 0.15 MPa
